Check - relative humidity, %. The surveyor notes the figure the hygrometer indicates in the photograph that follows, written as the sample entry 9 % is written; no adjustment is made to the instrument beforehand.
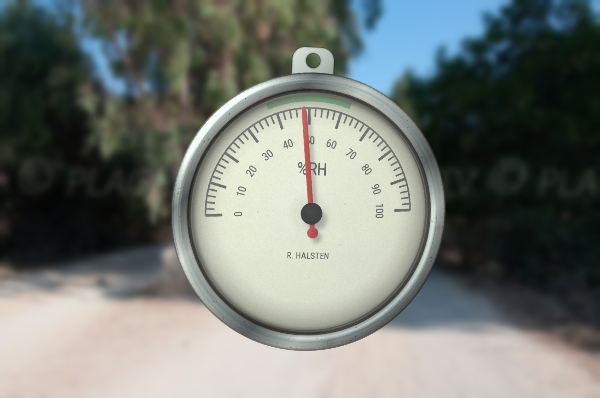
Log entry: 48 %
